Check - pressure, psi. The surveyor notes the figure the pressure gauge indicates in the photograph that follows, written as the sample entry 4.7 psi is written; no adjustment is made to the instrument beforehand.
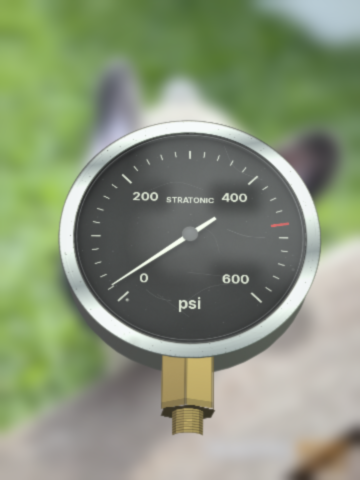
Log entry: 20 psi
